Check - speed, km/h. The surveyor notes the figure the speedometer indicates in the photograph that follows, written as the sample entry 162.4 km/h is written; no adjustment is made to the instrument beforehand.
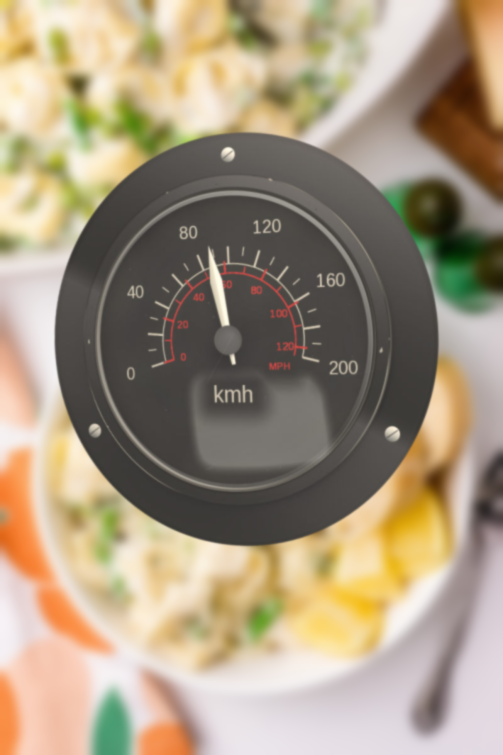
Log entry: 90 km/h
